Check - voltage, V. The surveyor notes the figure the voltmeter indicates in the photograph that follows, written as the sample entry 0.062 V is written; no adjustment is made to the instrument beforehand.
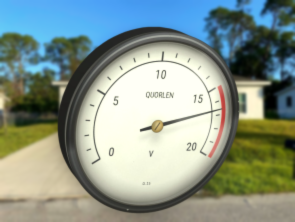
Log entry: 16.5 V
